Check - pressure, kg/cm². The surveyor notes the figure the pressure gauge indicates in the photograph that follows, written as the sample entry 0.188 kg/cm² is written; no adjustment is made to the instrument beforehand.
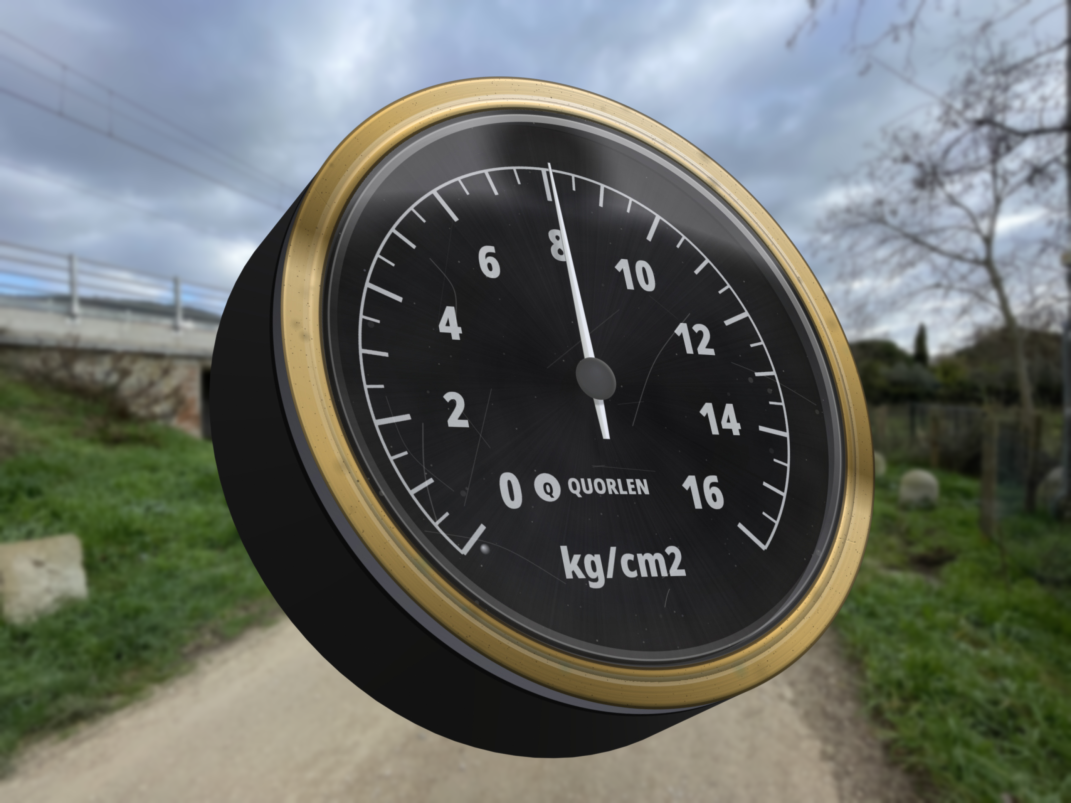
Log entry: 8 kg/cm²
